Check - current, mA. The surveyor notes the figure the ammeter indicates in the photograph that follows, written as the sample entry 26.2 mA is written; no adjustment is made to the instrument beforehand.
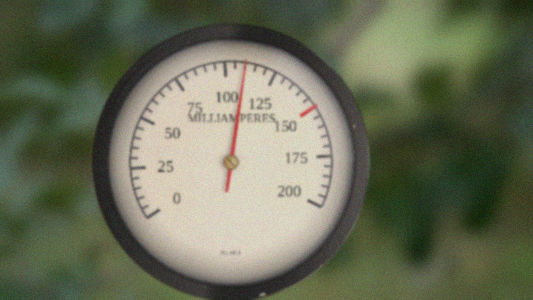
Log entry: 110 mA
